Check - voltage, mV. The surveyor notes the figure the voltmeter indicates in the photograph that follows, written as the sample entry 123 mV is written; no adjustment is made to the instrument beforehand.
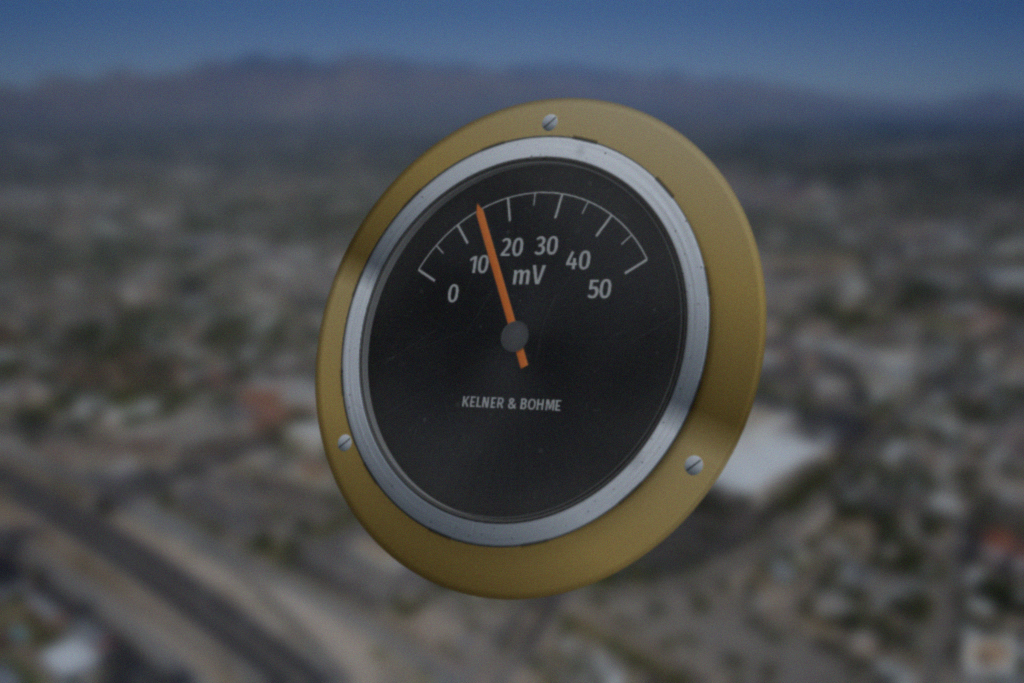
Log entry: 15 mV
